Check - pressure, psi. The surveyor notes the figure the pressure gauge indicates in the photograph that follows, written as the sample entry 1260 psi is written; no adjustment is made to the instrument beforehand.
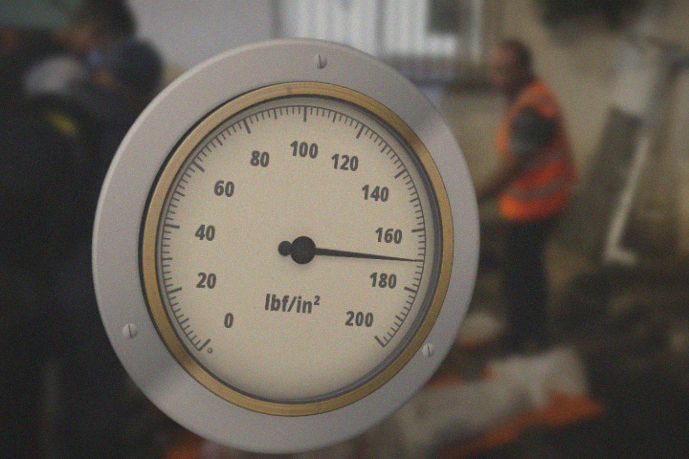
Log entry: 170 psi
